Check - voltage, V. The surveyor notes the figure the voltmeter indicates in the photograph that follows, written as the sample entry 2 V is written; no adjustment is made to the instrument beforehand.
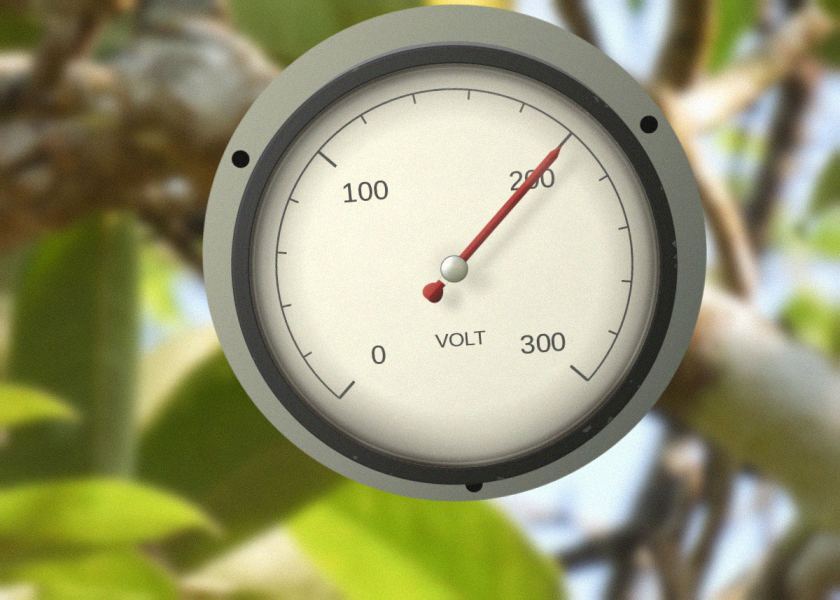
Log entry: 200 V
